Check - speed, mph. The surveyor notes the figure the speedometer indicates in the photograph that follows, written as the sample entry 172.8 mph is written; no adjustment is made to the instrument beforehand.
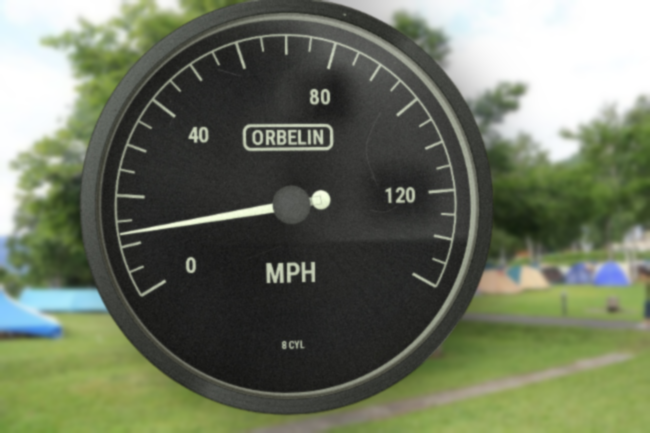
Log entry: 12.5 mph
